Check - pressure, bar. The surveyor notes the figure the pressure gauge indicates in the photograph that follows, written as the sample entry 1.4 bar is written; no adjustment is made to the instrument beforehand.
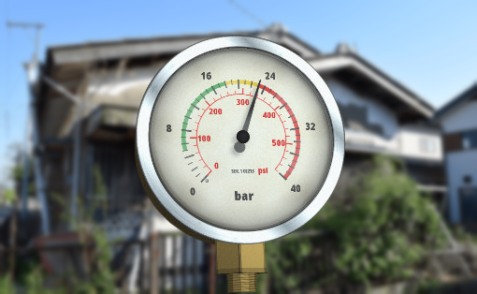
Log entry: 23 bar
